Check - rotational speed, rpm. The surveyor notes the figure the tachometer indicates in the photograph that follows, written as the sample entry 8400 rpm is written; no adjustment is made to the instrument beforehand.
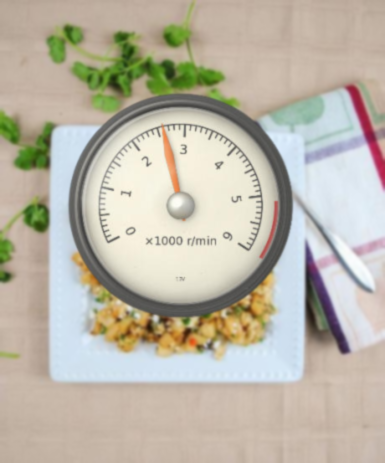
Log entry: 2600 rpm
